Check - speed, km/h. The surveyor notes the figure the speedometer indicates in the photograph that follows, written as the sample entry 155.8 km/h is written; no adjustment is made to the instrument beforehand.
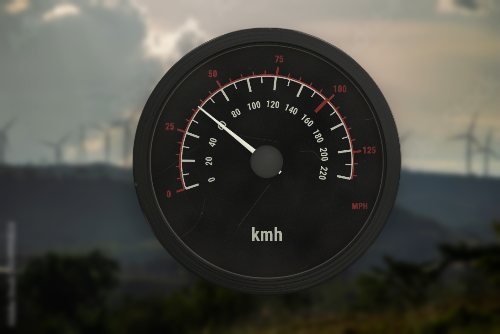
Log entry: 60 km/h
